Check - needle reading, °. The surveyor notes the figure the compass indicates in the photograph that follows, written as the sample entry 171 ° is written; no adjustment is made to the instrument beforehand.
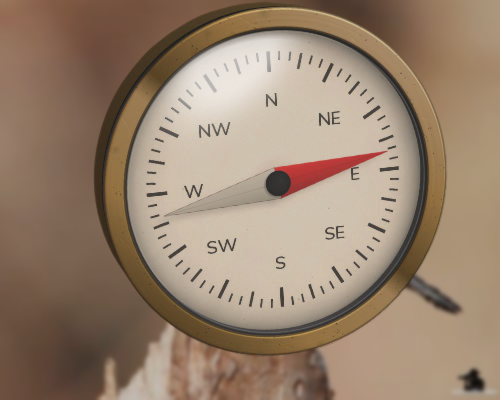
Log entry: 80 °
